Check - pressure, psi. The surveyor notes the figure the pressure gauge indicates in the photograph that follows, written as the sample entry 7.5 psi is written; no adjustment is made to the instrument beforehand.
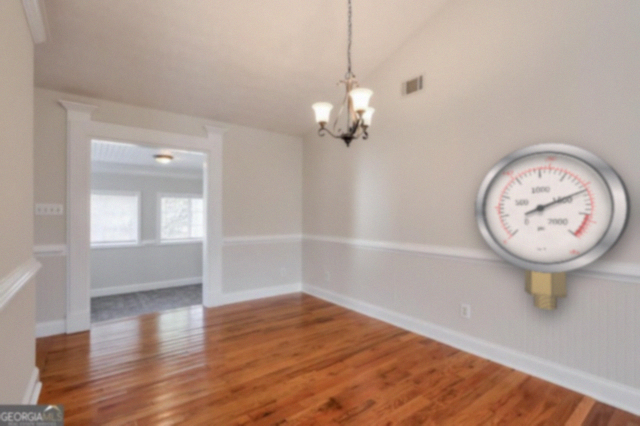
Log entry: 1500 psi
